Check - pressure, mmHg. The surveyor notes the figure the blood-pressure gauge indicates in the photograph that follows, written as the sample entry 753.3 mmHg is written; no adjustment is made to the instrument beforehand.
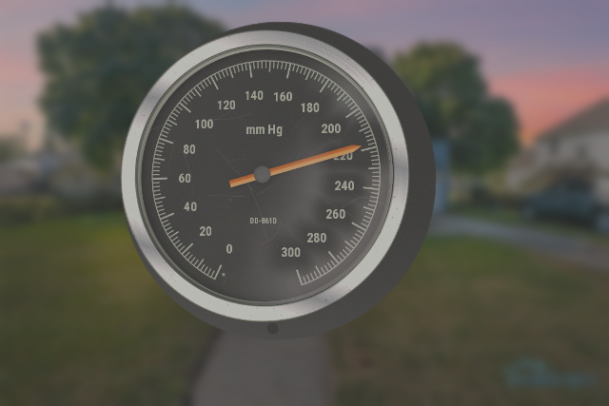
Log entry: 218 mmHg
